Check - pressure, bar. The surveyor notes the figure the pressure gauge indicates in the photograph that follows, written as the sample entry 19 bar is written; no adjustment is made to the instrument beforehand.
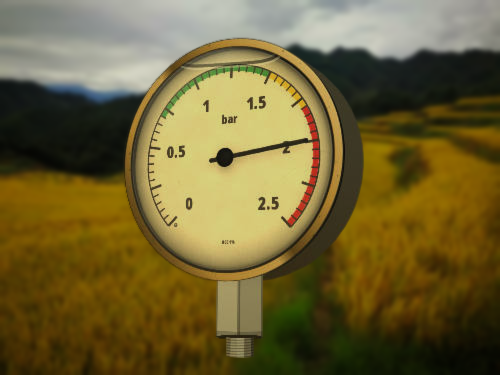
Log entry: 2 bar
